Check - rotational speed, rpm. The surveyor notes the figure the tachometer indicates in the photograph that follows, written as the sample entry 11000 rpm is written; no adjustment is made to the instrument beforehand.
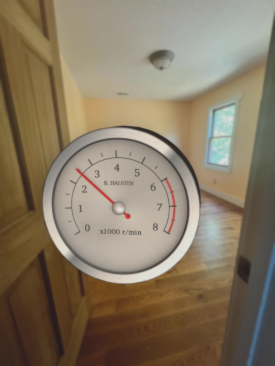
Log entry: 2500 rpm
